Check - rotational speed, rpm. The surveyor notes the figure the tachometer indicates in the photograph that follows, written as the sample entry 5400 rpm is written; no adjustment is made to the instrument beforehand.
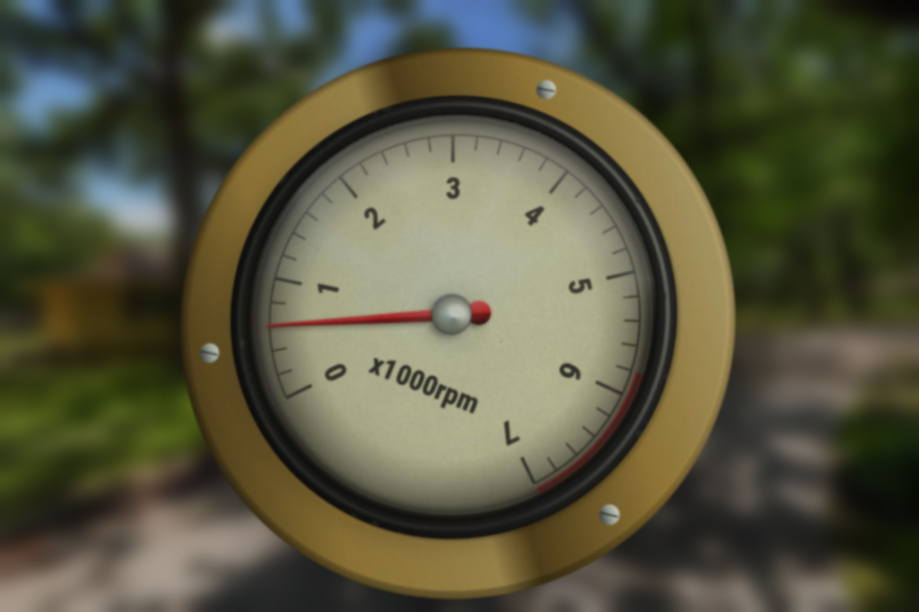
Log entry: 600 rpm
